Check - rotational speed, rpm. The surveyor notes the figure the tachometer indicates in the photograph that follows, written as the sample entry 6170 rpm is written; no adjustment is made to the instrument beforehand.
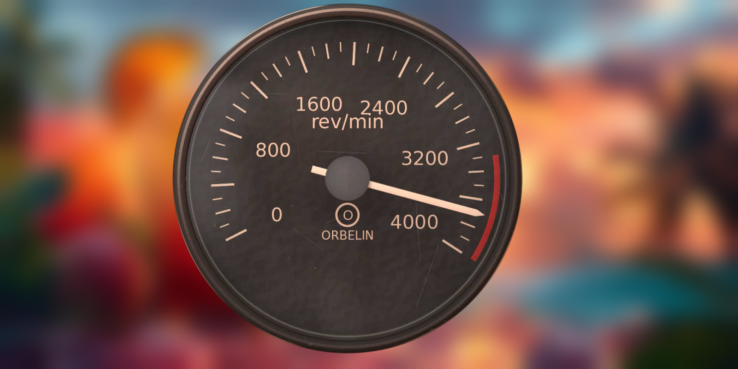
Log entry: 3700 rpm
